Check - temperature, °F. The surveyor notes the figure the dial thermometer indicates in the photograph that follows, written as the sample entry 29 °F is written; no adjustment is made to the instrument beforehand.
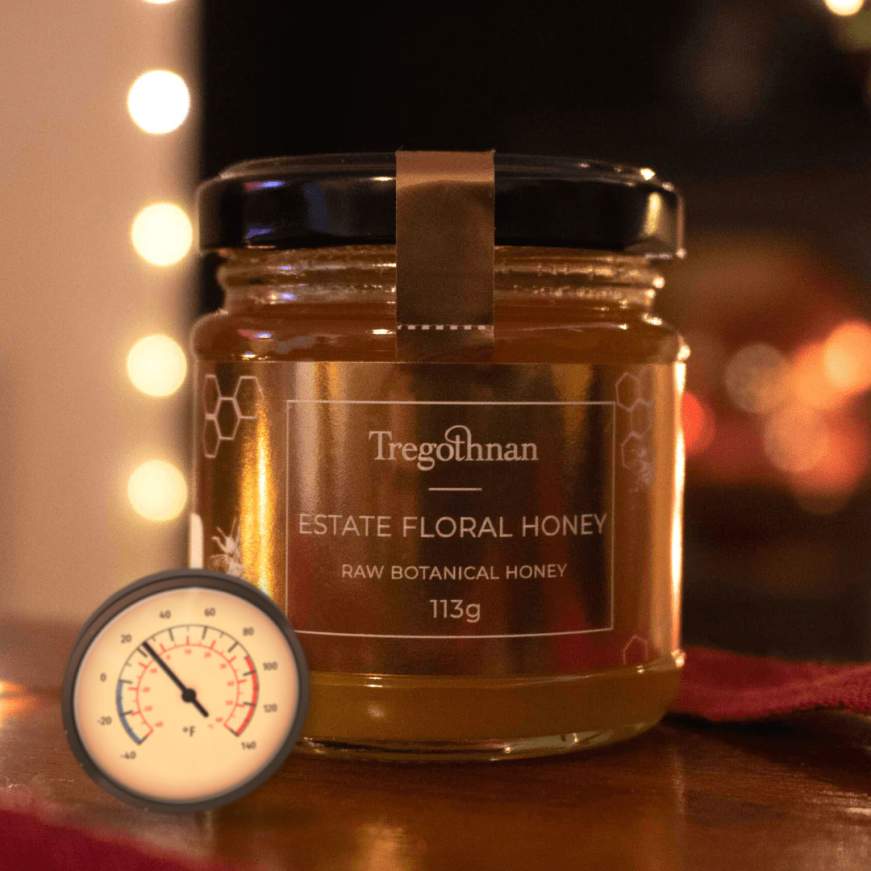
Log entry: 25 °F
